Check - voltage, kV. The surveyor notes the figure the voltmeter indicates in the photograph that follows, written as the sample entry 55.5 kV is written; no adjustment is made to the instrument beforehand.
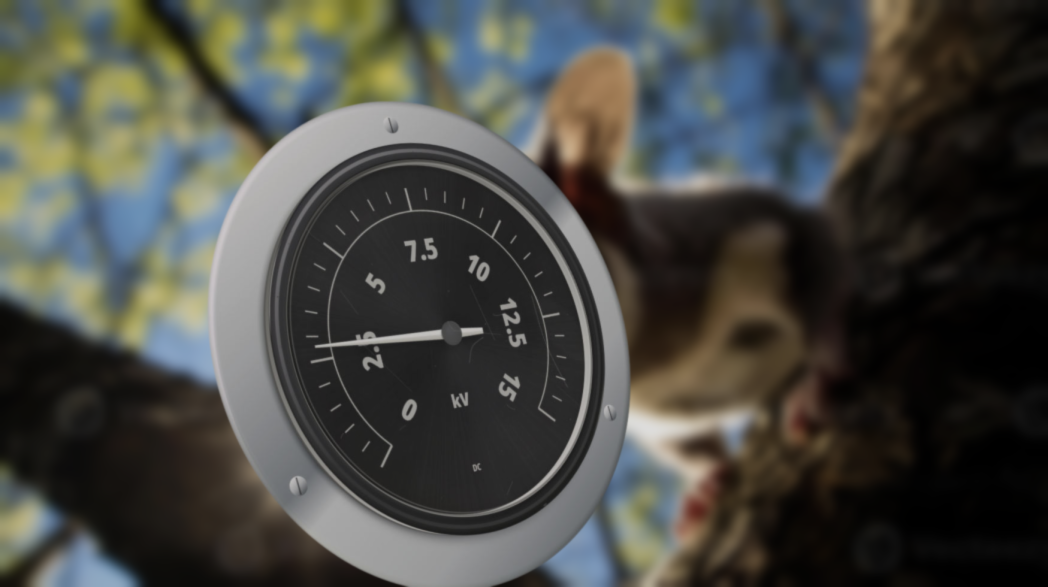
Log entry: 2.75 kV
